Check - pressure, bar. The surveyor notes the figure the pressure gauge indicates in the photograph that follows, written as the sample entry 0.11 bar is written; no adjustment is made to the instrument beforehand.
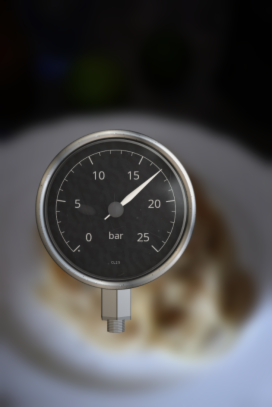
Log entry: 17 bar
